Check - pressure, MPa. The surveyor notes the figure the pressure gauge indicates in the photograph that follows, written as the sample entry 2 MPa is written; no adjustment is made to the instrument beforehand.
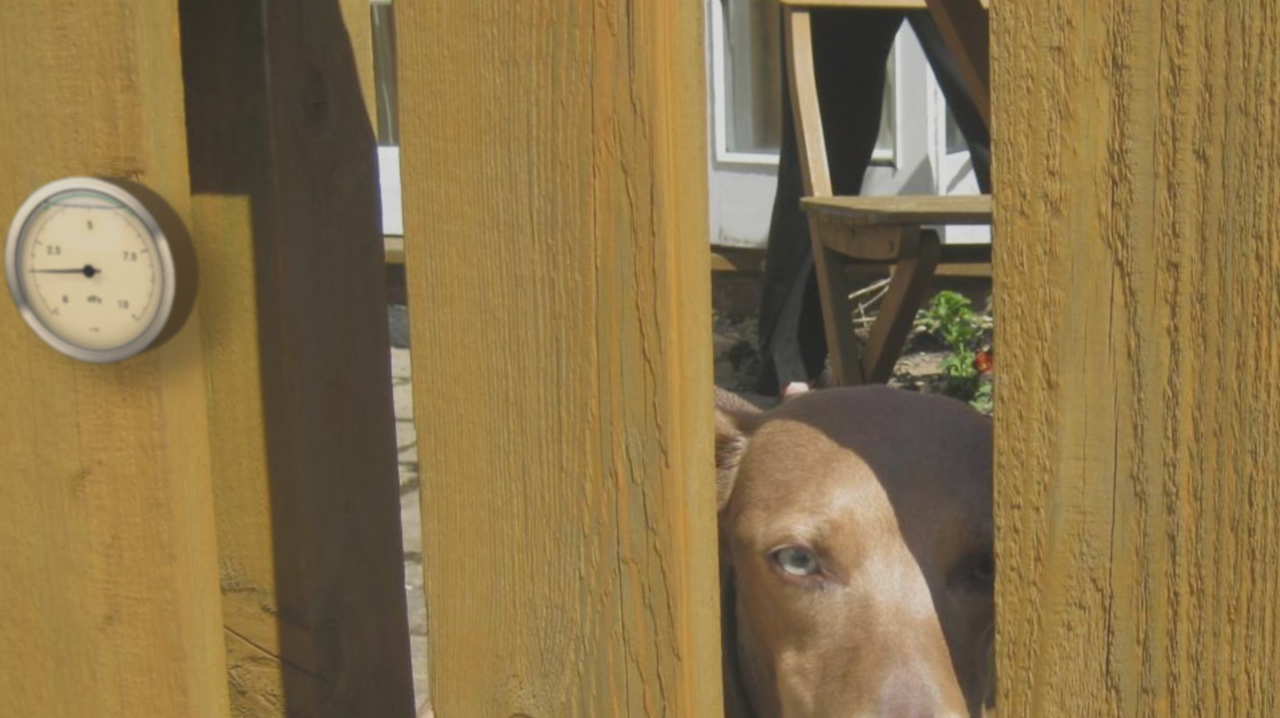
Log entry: 1.5 MPa
